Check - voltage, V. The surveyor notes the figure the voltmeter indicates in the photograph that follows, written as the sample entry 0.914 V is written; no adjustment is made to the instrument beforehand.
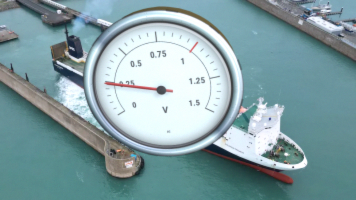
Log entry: 0.25 V
